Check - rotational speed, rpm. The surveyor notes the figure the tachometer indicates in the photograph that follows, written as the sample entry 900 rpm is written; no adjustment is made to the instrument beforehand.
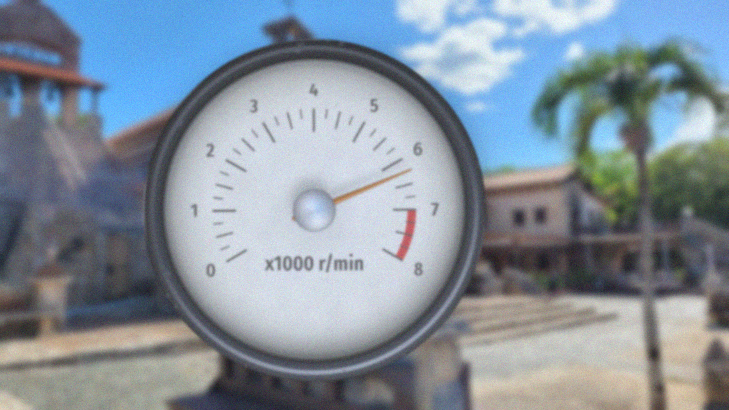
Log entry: 6250 rpm
